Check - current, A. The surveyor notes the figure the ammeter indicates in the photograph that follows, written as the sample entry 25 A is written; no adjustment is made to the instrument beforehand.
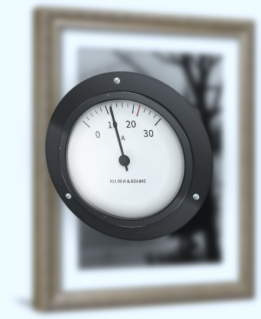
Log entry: 12 A
